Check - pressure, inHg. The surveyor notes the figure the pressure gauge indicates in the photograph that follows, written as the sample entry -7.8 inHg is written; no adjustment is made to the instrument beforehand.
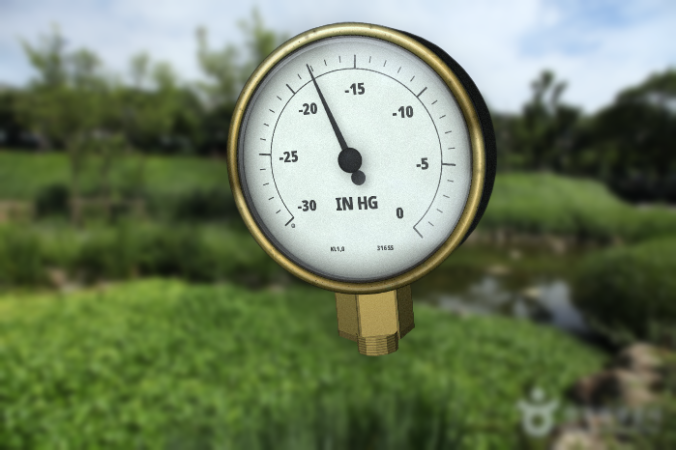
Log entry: -18 inHg
